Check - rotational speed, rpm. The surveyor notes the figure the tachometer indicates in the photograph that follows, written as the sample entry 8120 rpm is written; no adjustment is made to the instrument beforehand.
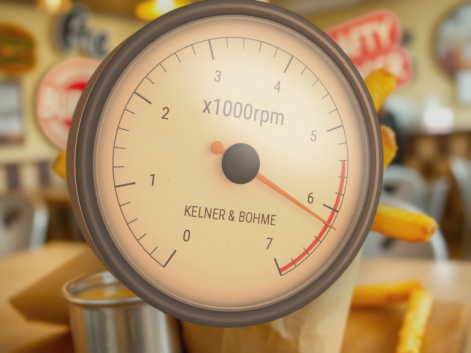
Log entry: 6200 rpm
